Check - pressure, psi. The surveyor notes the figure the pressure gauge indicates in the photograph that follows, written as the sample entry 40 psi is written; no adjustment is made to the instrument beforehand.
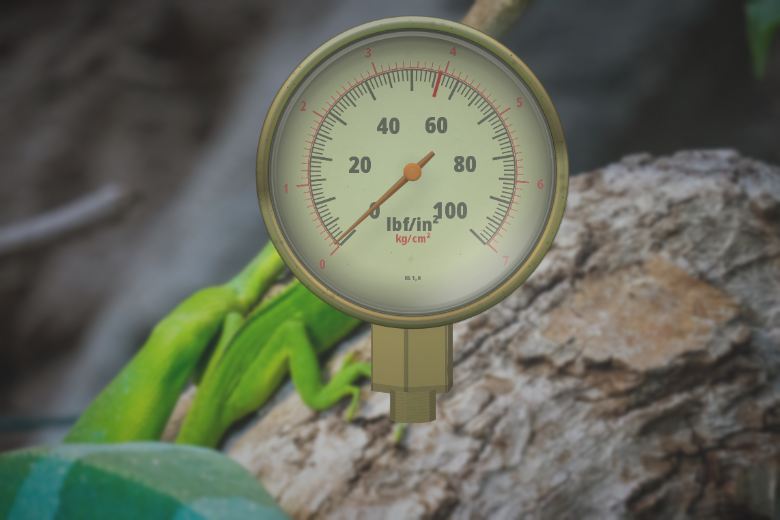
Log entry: 1 psi
